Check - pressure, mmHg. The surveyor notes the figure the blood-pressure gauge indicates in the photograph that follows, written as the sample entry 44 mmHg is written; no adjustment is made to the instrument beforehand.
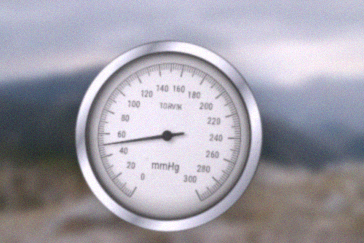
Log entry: 50 mmHg
